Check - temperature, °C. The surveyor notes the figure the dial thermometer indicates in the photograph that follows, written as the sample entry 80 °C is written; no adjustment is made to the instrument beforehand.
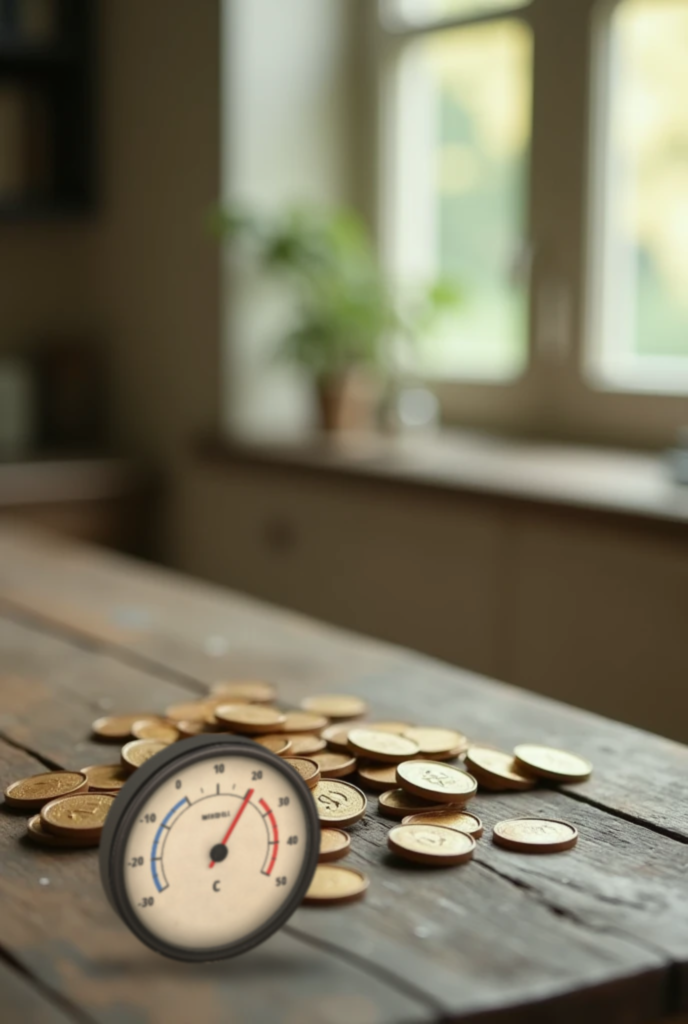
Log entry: 20 °C
